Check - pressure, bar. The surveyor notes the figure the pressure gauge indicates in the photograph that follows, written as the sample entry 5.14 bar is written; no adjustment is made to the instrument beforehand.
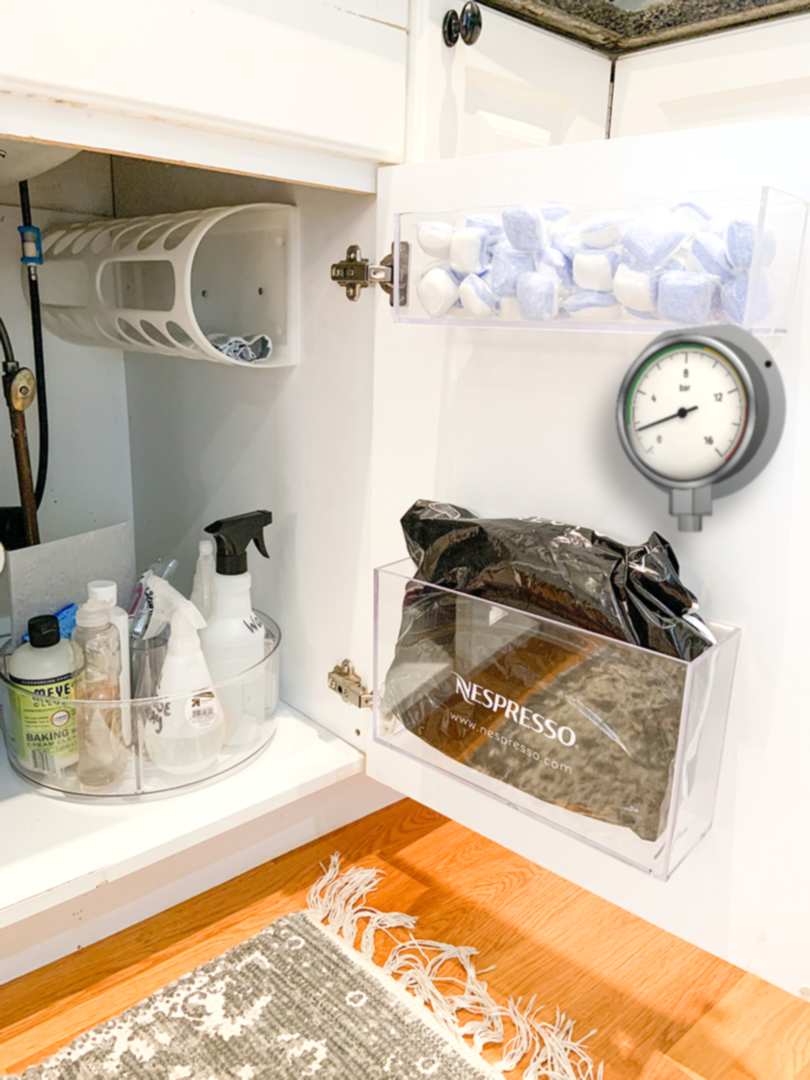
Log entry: 1.5 bar
